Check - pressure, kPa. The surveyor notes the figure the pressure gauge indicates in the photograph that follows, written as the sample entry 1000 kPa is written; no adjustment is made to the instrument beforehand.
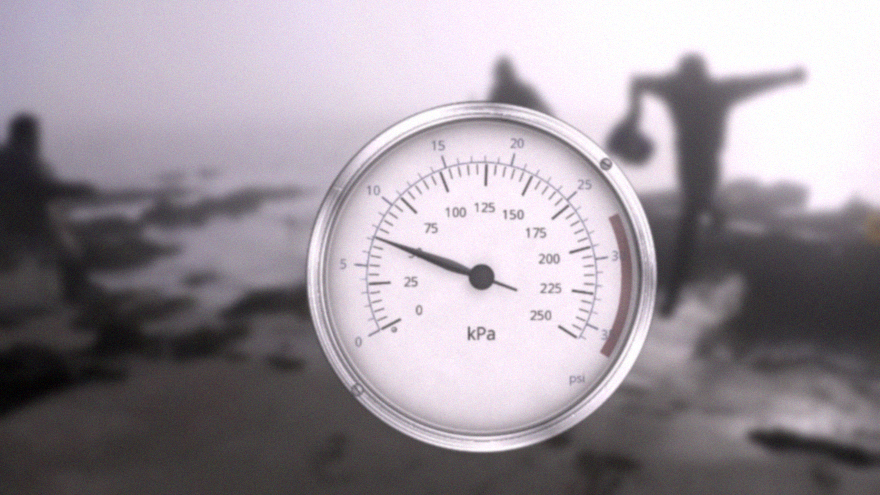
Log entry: 50 kPa
